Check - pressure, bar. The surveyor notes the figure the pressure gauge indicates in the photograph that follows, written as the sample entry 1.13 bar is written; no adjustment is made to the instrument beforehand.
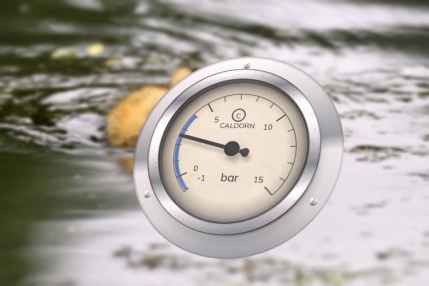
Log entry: 2.5 bar
